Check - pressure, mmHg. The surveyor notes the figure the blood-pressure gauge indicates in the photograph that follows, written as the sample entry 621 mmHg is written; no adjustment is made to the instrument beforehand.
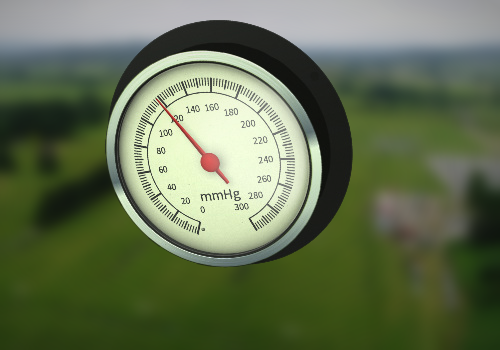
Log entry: 120 mmHg
